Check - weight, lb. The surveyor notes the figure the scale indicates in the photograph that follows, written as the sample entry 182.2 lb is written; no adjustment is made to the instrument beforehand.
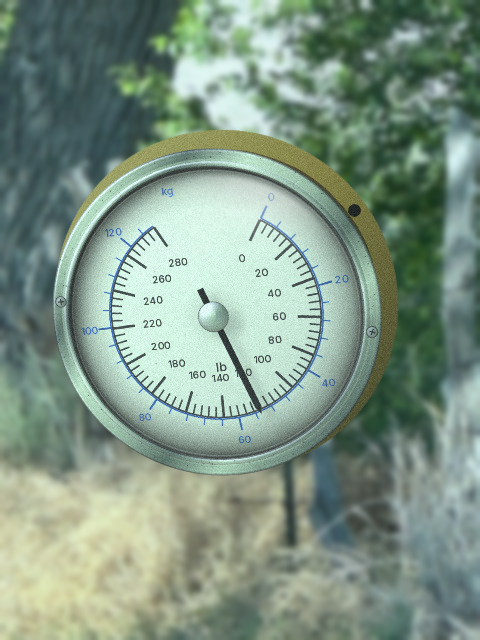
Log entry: 120 lb
